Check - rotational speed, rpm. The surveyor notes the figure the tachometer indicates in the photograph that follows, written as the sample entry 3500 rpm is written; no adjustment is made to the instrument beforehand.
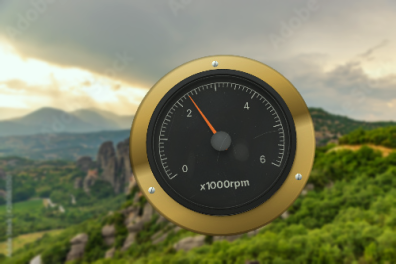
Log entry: 2300 rpm
